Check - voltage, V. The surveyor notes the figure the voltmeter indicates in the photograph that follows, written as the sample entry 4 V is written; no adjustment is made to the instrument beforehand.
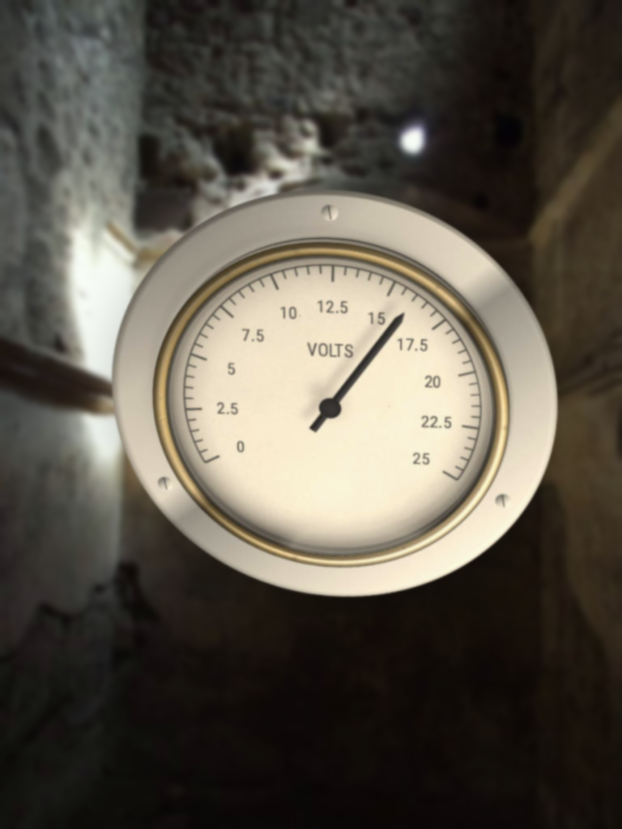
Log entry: 16 V
